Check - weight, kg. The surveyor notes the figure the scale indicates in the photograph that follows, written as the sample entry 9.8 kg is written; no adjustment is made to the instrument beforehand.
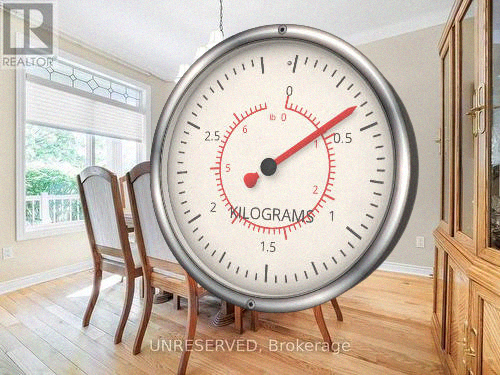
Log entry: 0.4 kg
